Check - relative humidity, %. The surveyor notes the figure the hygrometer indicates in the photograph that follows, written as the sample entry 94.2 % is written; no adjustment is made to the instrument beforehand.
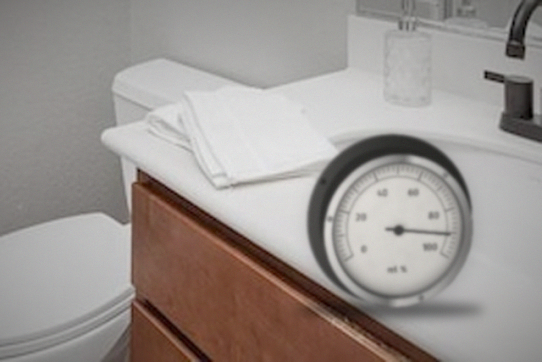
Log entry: 90 %
